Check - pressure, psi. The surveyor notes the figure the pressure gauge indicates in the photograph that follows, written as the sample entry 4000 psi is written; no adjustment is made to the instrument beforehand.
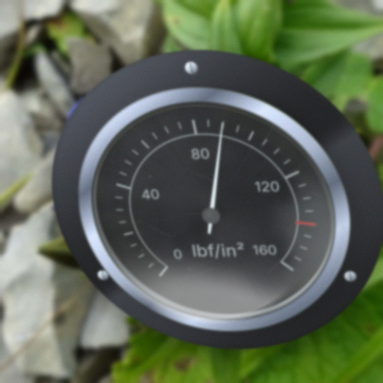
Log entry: 90 psi
